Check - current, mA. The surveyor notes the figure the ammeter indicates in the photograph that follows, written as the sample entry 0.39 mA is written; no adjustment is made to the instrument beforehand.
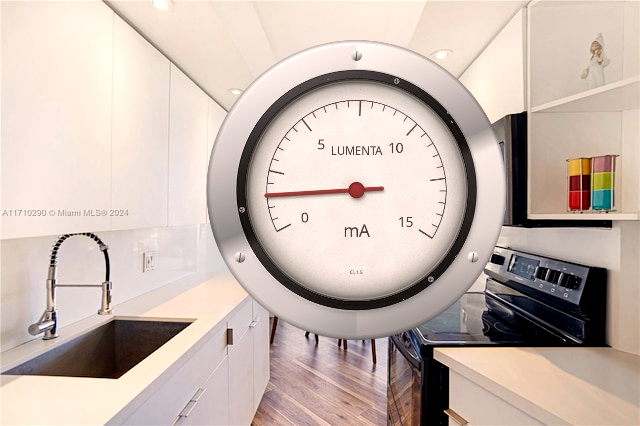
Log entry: 1.5 mA
